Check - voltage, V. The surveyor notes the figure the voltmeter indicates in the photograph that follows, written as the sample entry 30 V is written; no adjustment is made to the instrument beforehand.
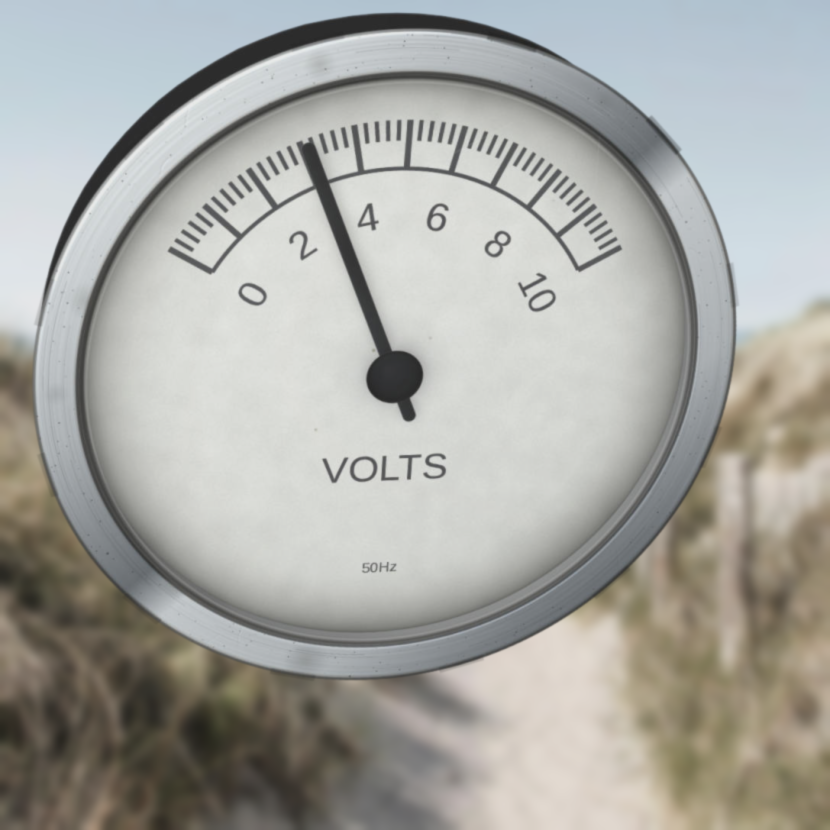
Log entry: 3.1 V
